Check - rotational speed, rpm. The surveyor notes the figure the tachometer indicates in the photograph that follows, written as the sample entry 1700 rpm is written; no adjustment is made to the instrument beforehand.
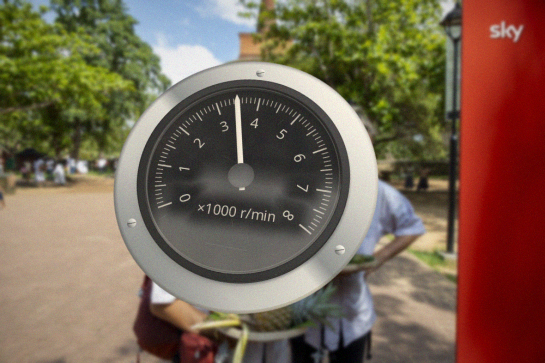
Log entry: 3500 rpm
